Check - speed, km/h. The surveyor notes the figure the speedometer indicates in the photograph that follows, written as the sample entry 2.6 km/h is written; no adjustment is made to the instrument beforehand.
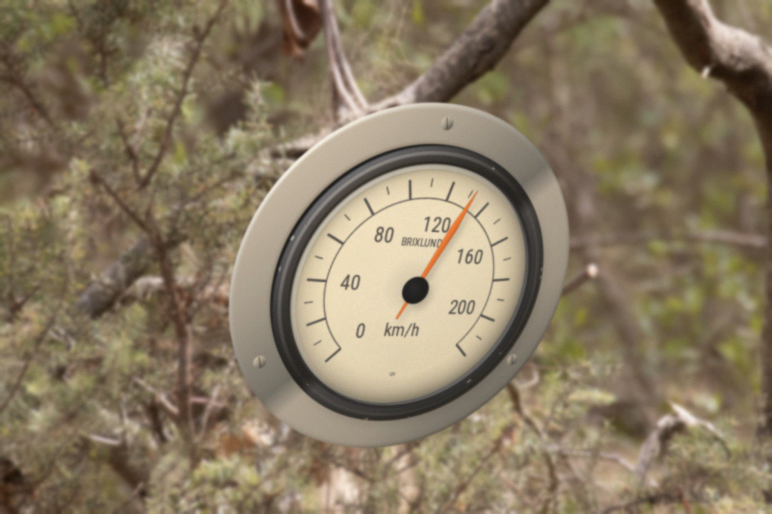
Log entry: 130 km/h
